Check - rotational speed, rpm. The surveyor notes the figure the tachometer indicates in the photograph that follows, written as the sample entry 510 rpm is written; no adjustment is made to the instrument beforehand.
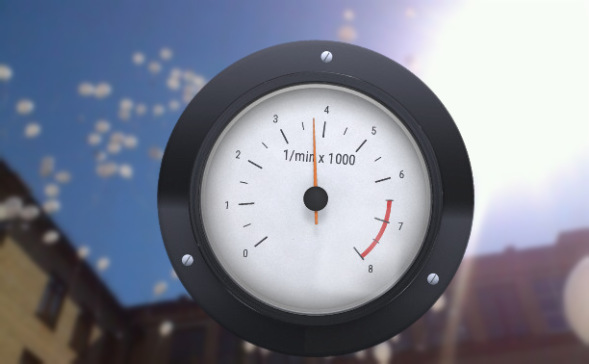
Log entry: 3750 rpm
